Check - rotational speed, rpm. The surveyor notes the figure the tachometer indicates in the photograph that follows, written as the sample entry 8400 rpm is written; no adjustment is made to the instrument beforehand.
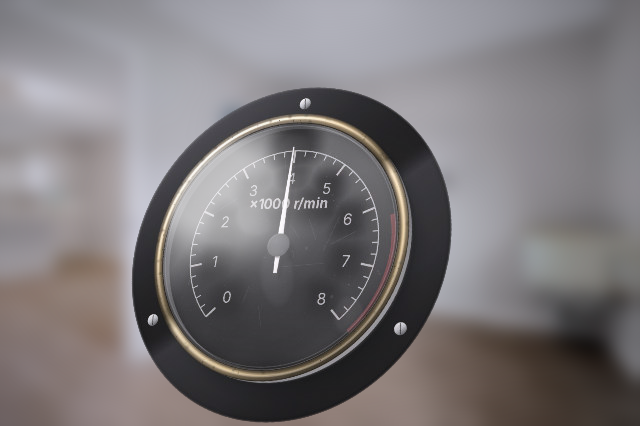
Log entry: 4000 rpm
